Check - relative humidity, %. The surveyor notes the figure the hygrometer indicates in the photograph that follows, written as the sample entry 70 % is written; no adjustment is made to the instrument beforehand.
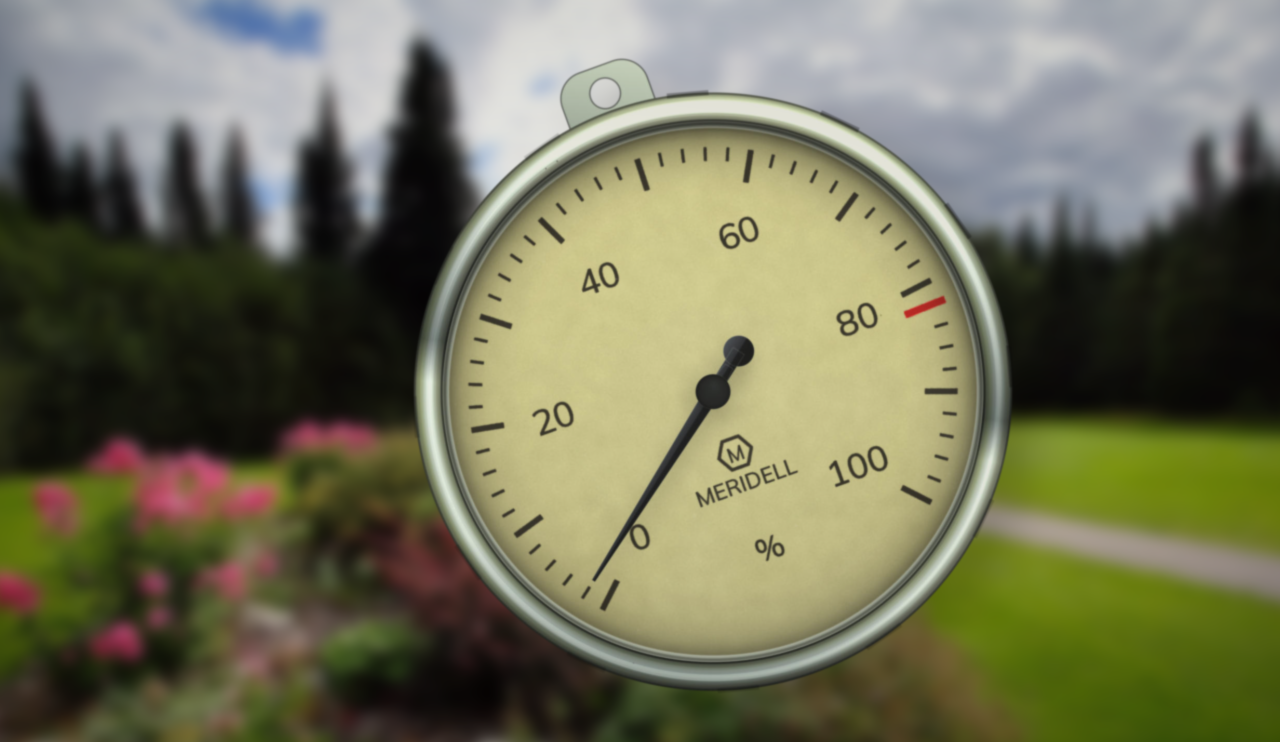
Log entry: 2 %
